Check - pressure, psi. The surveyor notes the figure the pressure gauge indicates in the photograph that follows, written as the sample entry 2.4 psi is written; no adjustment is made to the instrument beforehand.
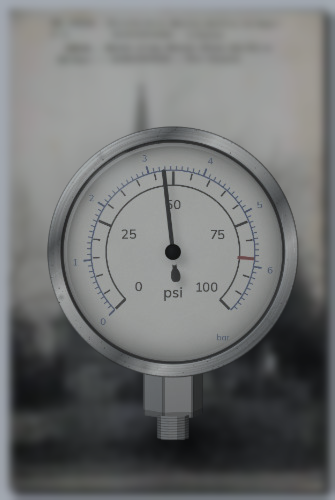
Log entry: 47.5 psi
